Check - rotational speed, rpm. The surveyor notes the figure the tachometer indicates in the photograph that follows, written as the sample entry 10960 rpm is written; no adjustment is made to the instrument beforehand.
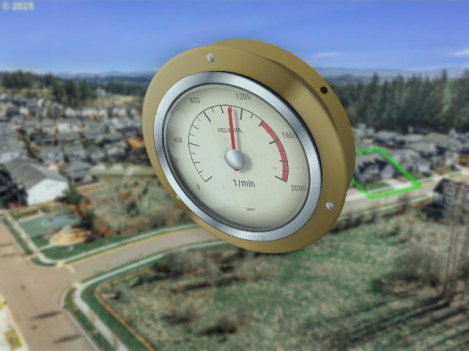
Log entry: 1100 rpm
